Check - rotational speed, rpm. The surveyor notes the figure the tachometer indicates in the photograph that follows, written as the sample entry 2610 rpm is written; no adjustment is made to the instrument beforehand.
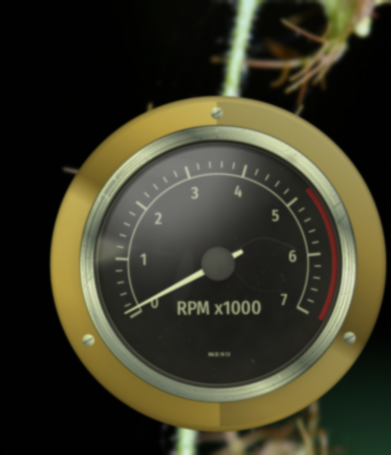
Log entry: 100 rpm
